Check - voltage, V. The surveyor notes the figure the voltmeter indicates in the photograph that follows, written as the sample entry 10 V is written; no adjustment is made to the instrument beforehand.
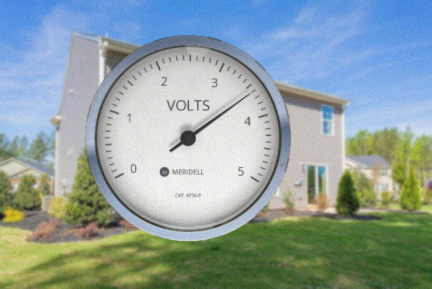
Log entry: 3.6 V
